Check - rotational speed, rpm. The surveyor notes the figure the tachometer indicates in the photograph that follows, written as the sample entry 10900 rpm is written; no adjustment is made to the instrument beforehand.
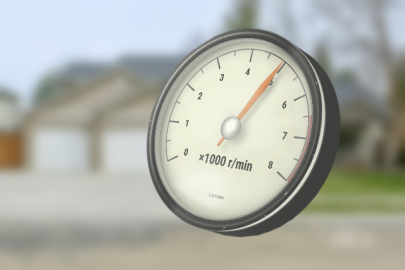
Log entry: 5000 rpm
